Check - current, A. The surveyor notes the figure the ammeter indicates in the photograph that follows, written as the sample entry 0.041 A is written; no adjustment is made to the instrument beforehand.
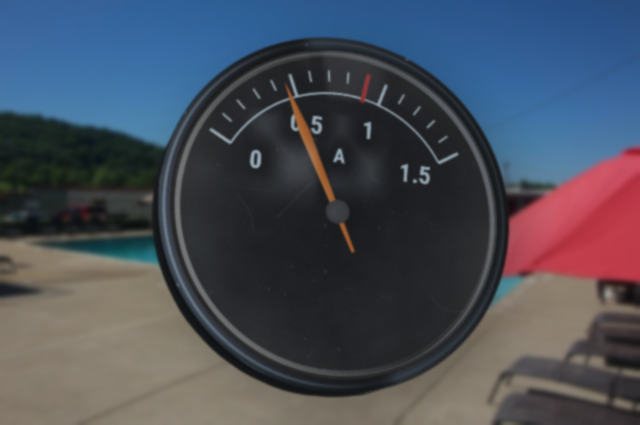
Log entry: 0.45 A
